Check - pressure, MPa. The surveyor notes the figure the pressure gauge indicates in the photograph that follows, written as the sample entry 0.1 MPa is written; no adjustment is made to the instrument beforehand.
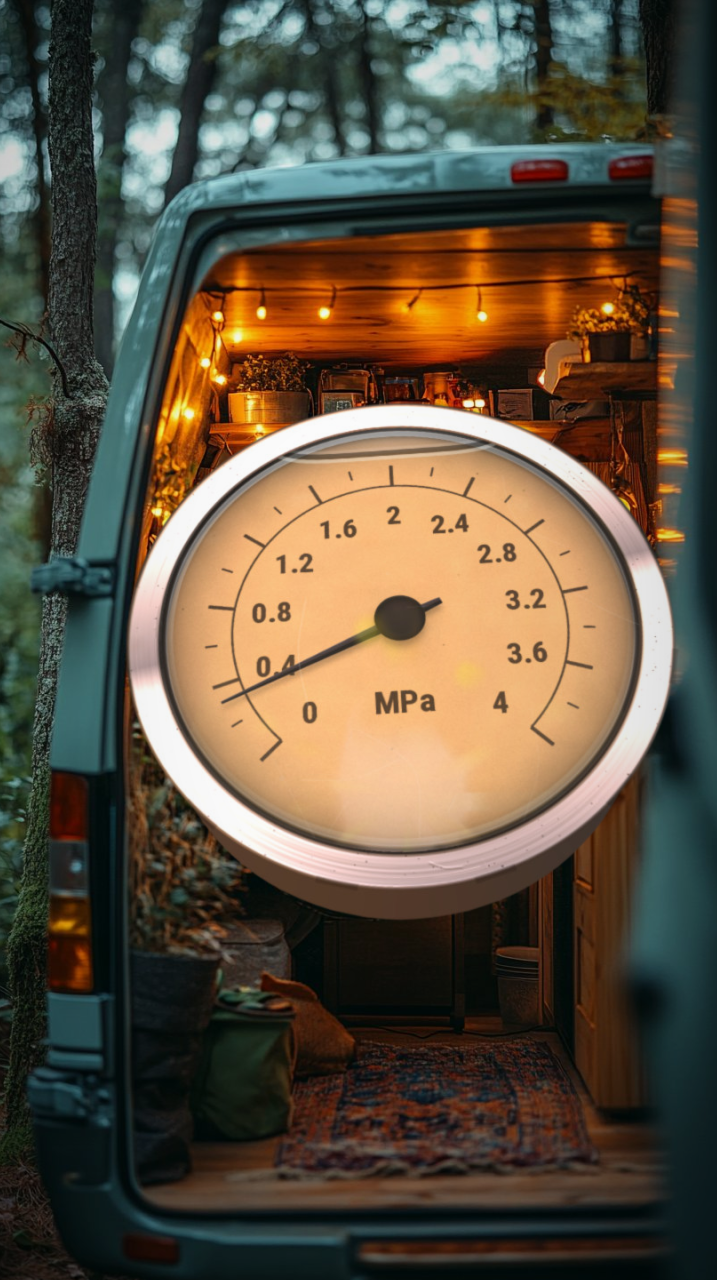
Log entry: 0.3 MPa
